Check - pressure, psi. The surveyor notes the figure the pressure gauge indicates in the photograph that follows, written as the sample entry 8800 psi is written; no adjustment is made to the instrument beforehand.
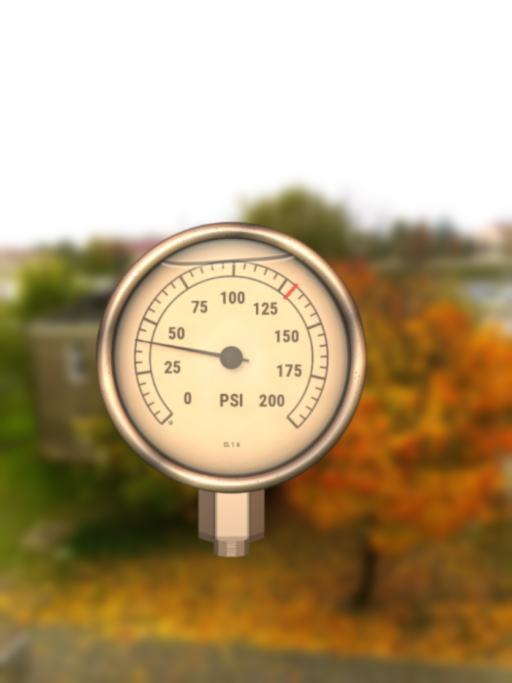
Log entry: 40 psi
